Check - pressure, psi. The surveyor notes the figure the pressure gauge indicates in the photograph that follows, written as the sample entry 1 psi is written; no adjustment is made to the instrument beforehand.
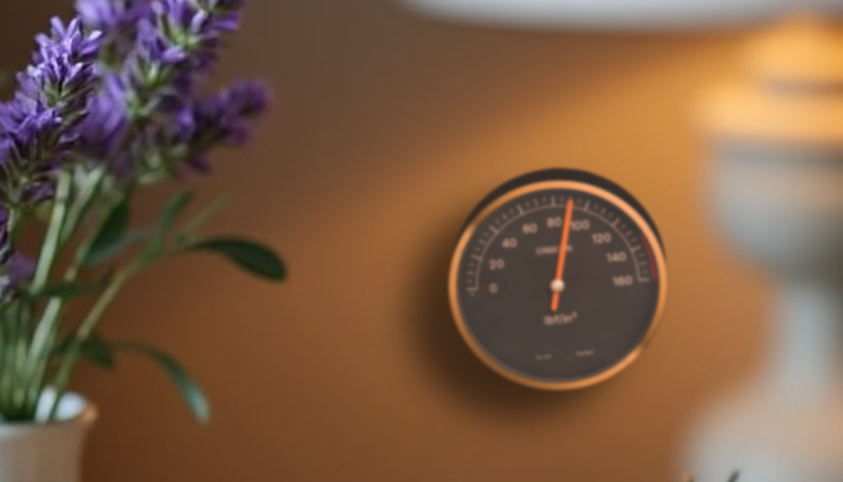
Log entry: 90 psi
